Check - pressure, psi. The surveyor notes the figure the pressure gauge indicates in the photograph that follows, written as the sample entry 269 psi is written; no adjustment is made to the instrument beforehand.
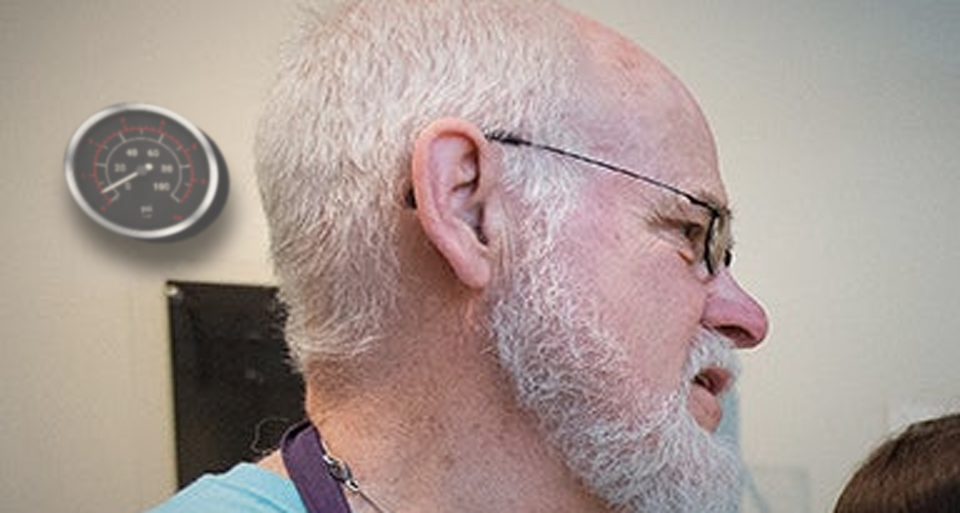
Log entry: 5 psi
